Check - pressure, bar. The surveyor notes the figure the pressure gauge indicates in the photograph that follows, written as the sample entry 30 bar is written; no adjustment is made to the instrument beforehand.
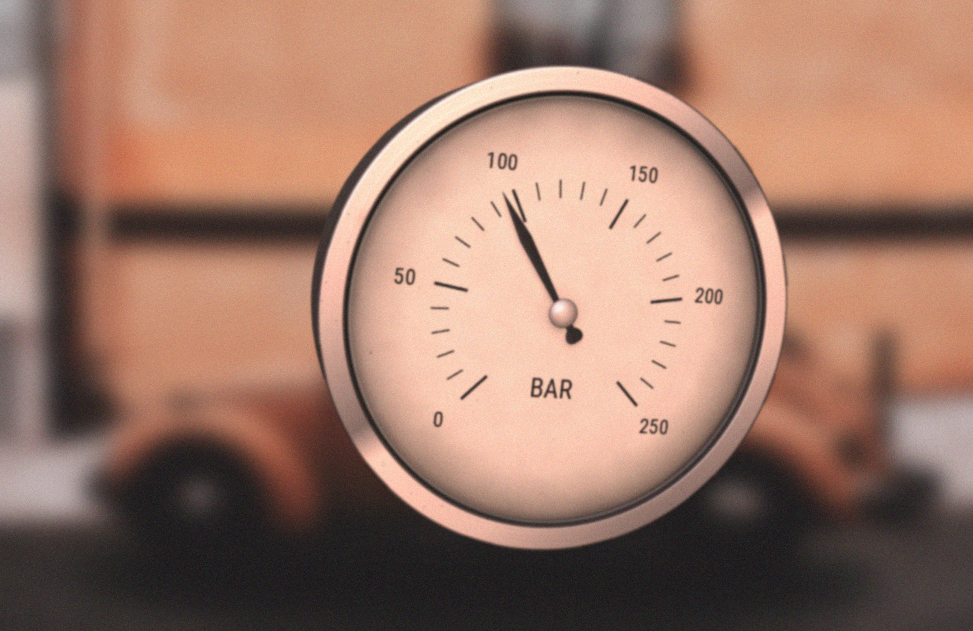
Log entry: 95 bar
